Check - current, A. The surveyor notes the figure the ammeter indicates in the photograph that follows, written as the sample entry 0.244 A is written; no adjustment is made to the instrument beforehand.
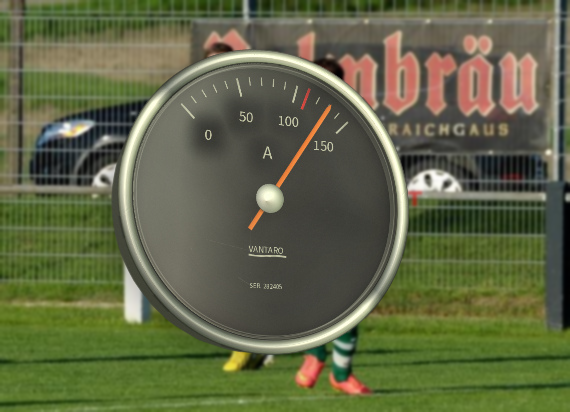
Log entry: 130 A
